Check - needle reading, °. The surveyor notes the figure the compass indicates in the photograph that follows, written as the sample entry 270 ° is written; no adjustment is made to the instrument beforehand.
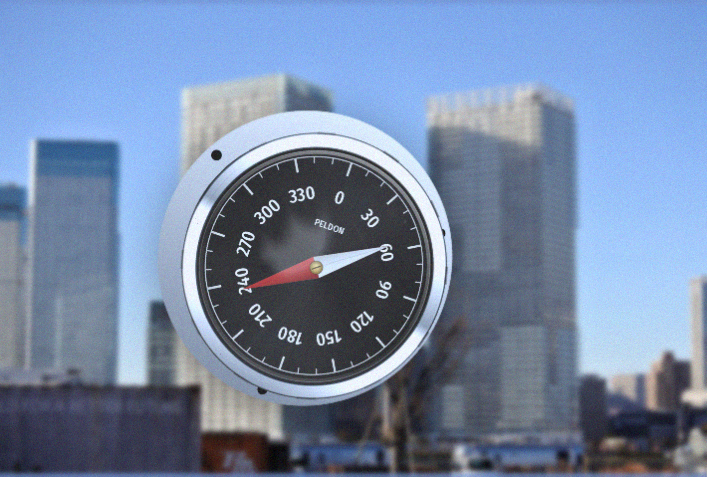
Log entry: 235 °
